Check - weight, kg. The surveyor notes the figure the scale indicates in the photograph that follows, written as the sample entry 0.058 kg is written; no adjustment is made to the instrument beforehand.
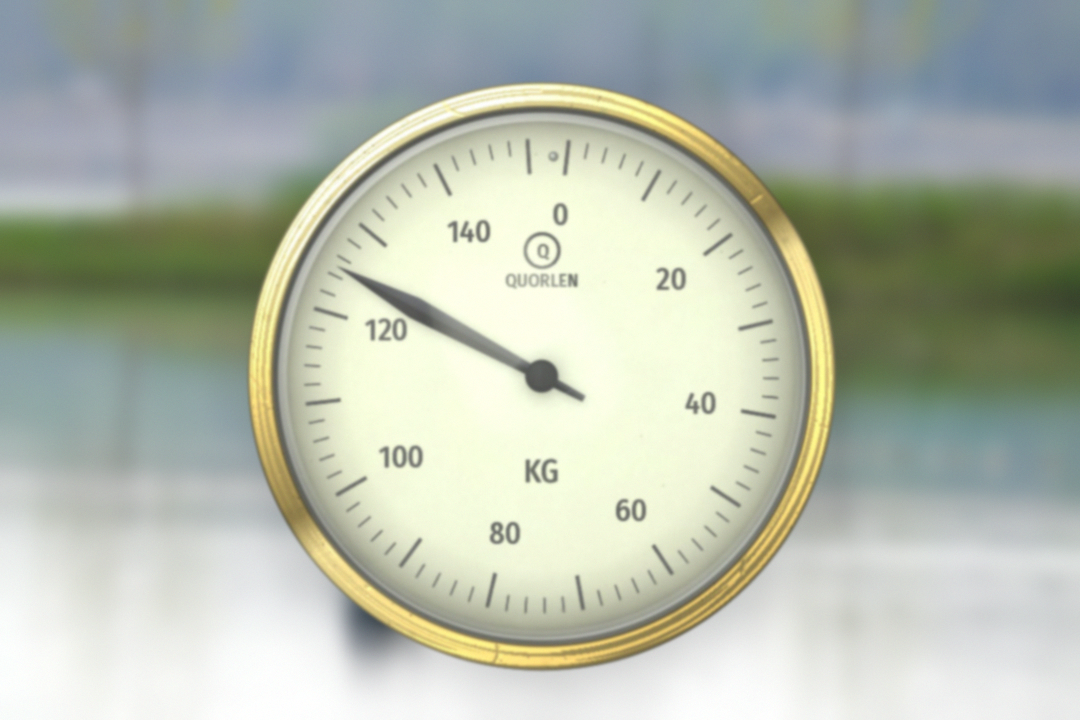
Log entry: 125 kg
